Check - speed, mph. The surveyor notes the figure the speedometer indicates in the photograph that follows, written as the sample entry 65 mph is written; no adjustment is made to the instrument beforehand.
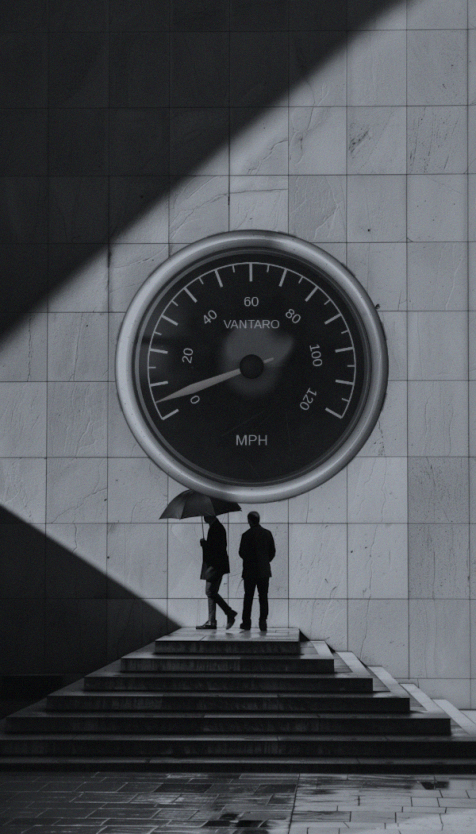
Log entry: 5 mph
